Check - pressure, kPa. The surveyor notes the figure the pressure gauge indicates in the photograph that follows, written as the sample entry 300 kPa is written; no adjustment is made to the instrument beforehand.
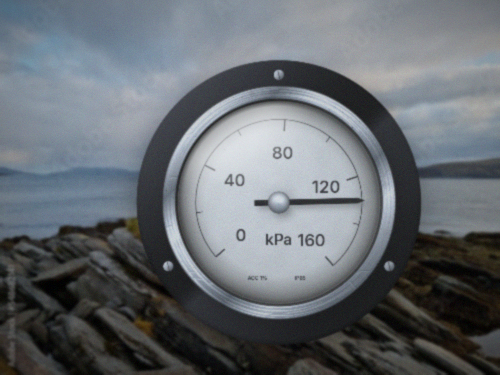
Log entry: 130 kPa
